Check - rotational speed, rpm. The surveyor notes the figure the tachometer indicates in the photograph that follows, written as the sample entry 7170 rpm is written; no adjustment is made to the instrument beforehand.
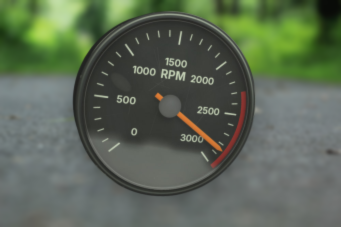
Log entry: 2850 rpm
